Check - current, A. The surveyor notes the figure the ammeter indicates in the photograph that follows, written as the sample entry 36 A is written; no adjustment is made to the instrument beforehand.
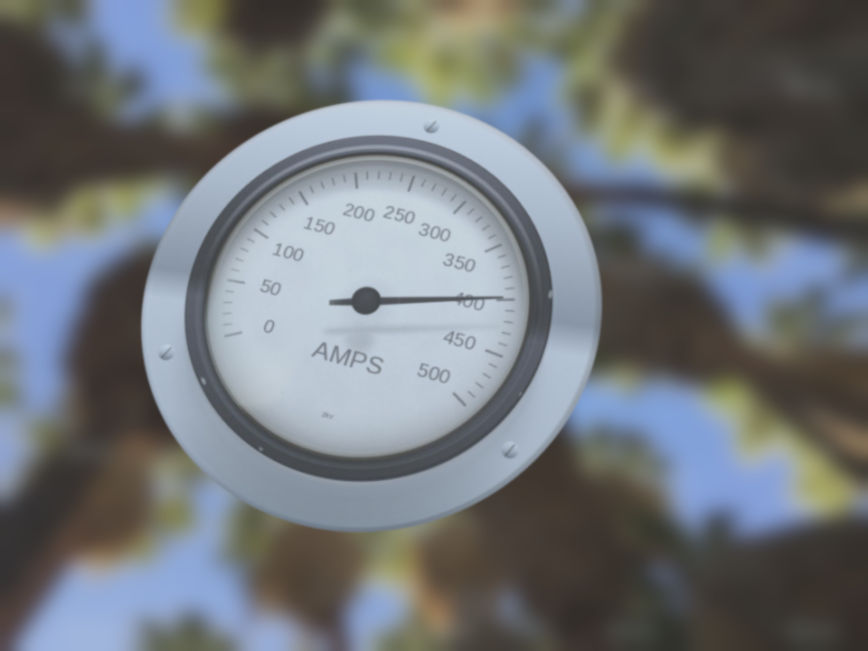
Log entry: 400 A
